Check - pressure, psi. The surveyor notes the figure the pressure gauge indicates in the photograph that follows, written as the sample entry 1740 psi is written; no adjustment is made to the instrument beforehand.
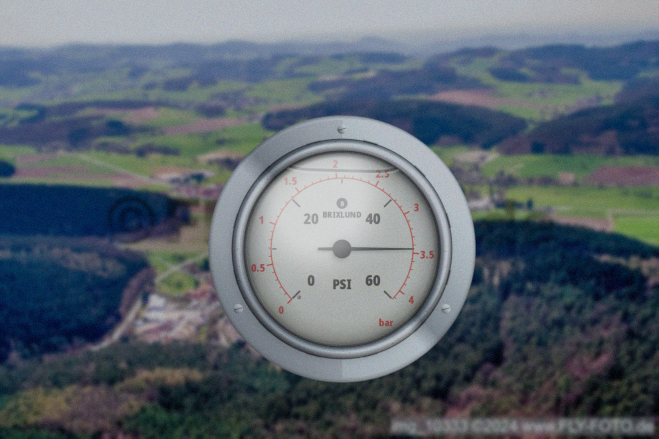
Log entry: 50 psi
